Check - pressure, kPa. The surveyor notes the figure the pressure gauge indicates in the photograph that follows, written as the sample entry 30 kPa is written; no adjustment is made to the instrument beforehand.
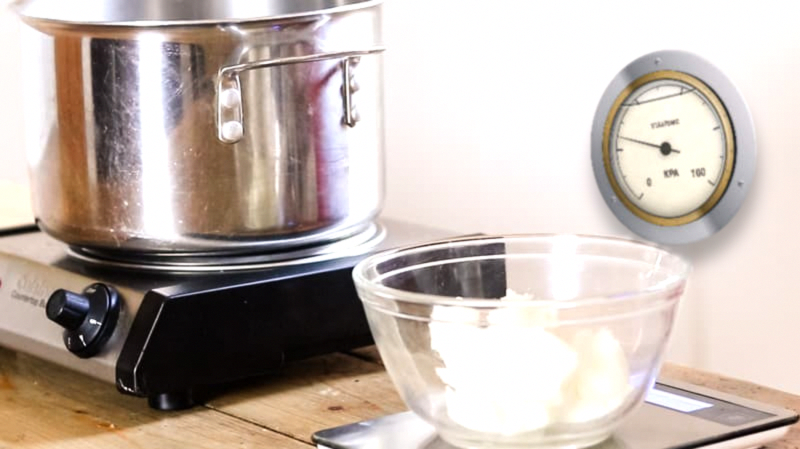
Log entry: 25 kPa
